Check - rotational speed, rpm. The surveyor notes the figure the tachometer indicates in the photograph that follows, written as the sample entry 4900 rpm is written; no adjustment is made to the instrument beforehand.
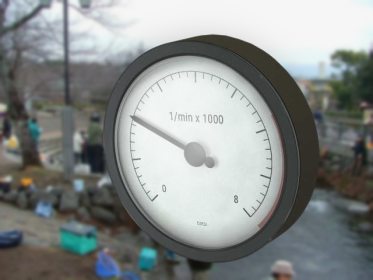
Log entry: 2000 rpm
